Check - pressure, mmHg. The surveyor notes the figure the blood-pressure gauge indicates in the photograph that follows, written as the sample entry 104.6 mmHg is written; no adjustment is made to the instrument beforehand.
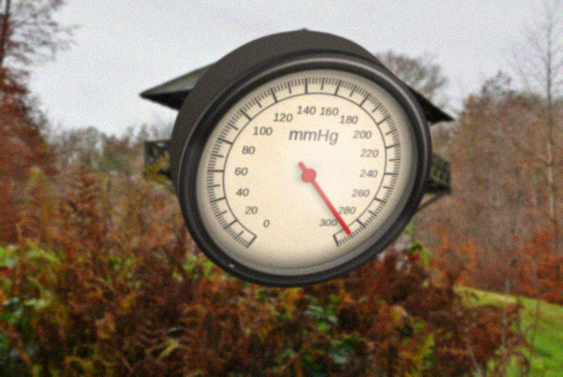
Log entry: 290 mmHg
